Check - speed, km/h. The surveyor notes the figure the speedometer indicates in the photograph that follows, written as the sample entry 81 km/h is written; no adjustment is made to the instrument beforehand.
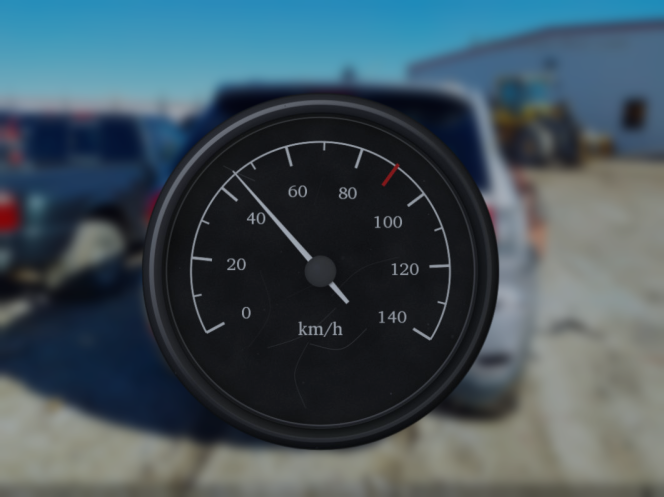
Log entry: 45 km/h
